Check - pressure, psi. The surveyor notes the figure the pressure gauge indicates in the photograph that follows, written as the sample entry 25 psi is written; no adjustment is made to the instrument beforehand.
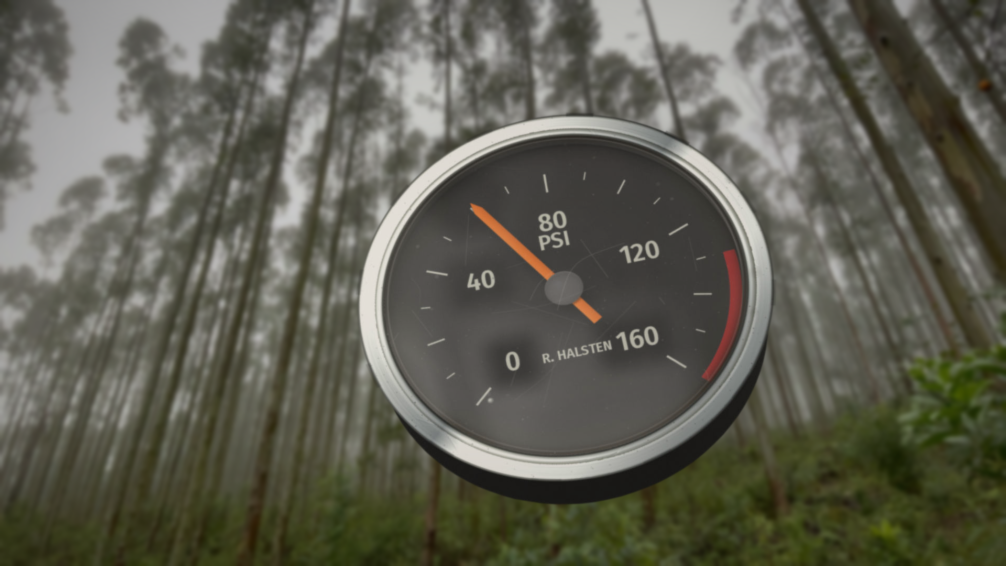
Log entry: 60 psi
